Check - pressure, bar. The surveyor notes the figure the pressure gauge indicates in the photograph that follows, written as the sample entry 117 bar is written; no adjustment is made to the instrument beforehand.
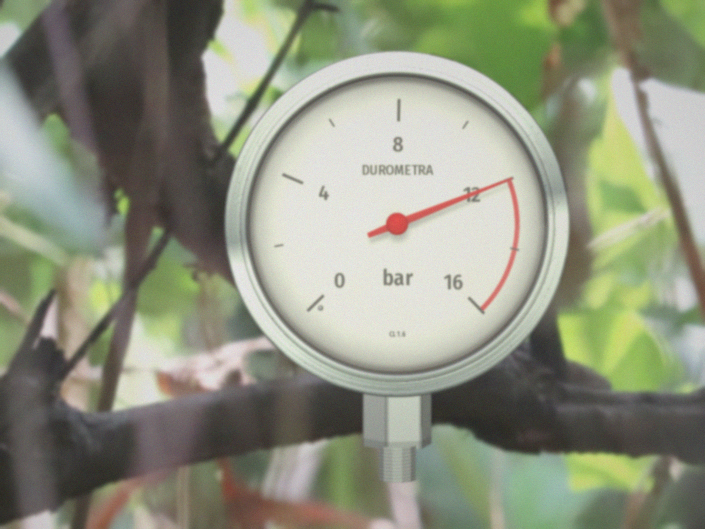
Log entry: 12 bar
